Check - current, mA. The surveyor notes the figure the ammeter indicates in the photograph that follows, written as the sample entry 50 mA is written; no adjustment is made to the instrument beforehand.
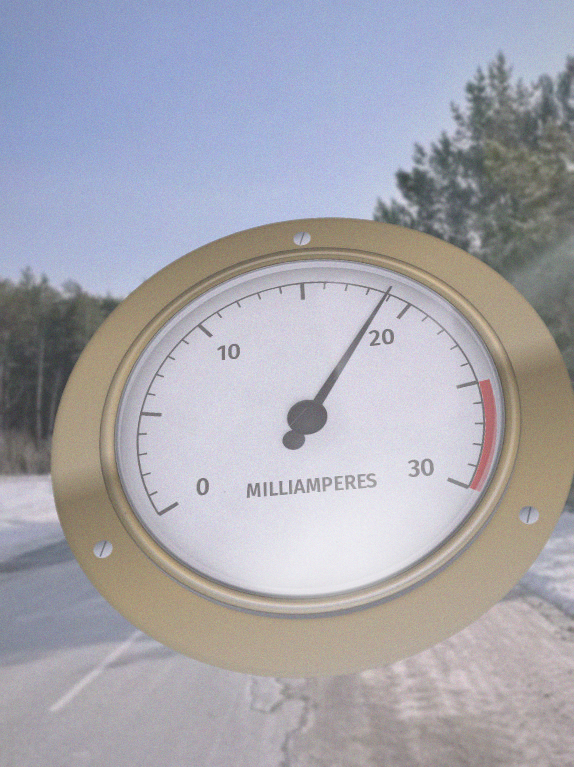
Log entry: 19 mA
